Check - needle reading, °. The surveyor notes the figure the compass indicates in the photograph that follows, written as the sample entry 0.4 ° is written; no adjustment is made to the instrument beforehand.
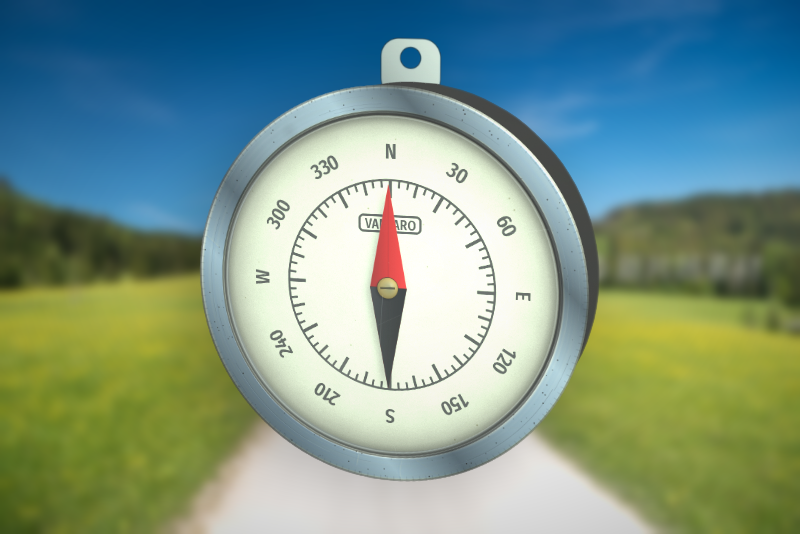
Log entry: 0 °
